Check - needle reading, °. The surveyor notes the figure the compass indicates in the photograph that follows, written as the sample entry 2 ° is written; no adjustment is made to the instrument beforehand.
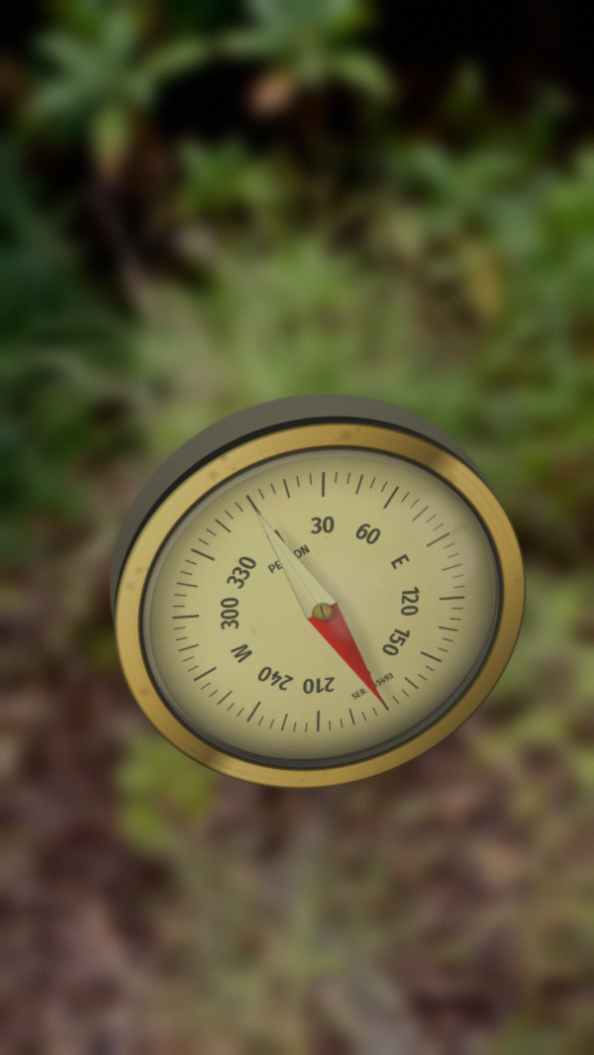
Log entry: 180 °
